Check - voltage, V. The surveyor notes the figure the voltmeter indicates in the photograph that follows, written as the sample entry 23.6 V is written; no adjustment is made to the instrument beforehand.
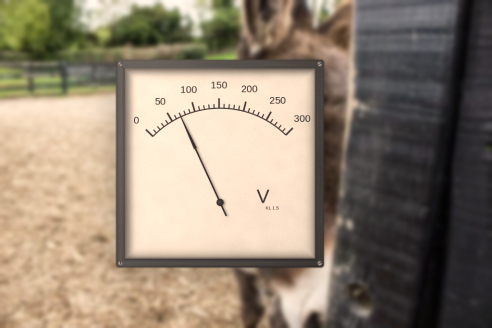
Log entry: 70 V
